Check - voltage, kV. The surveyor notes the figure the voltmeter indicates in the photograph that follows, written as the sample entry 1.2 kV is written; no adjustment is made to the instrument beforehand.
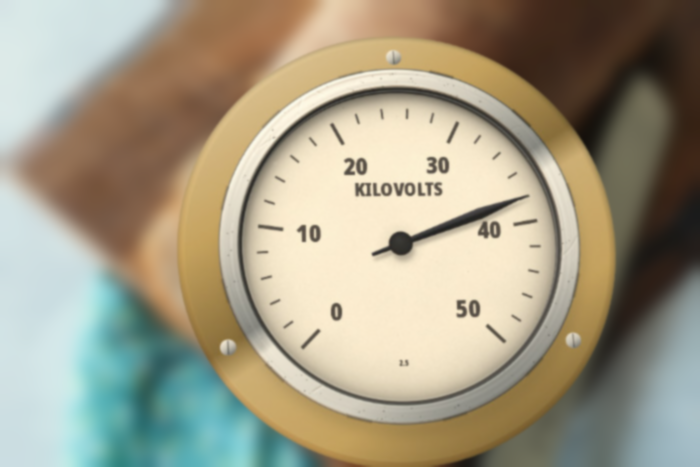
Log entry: 38 kV
